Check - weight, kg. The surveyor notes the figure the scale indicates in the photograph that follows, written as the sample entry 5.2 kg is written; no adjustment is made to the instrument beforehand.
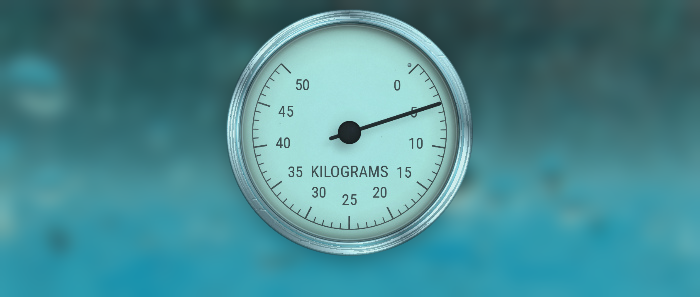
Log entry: 5 kg
